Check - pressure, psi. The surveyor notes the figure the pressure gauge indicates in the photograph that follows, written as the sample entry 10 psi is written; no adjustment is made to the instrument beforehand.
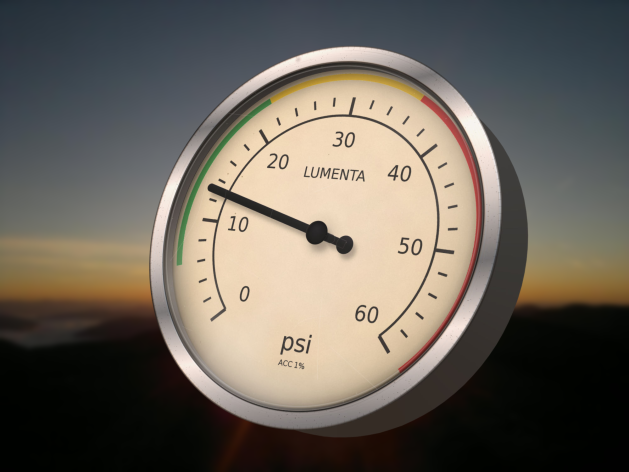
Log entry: 13 psi
